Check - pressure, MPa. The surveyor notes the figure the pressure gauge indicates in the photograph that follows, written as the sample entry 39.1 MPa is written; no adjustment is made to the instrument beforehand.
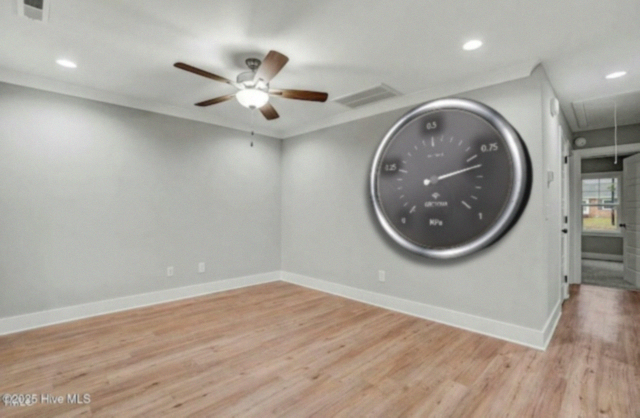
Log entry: 0.8 MPa
